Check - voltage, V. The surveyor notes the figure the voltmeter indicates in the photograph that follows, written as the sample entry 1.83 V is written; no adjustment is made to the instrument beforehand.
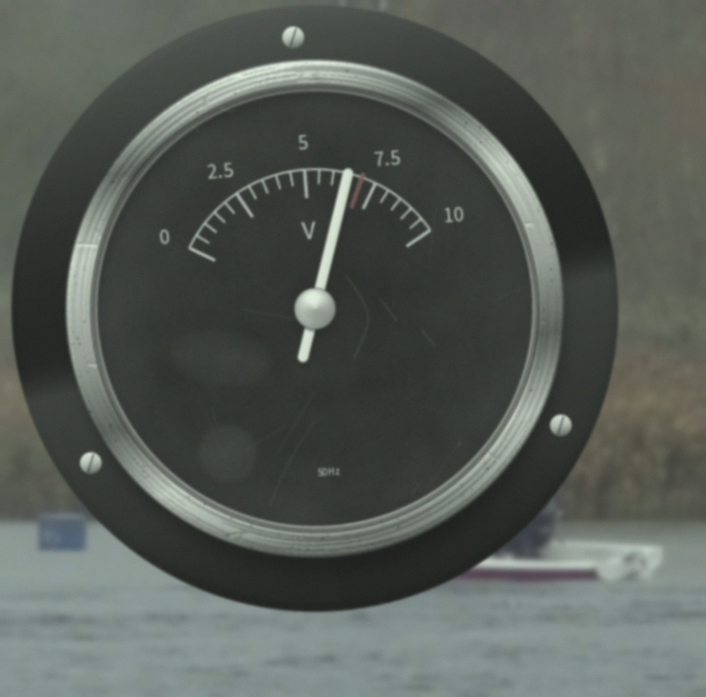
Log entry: 6.5 V
